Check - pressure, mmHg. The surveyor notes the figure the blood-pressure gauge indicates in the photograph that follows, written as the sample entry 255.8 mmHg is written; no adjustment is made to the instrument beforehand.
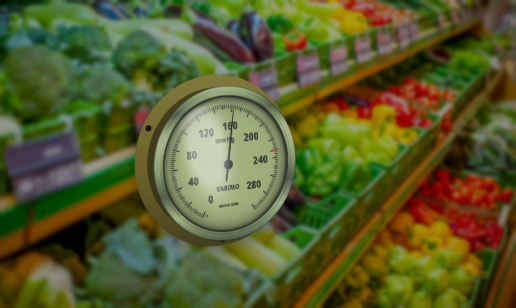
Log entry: 160 mmHg
